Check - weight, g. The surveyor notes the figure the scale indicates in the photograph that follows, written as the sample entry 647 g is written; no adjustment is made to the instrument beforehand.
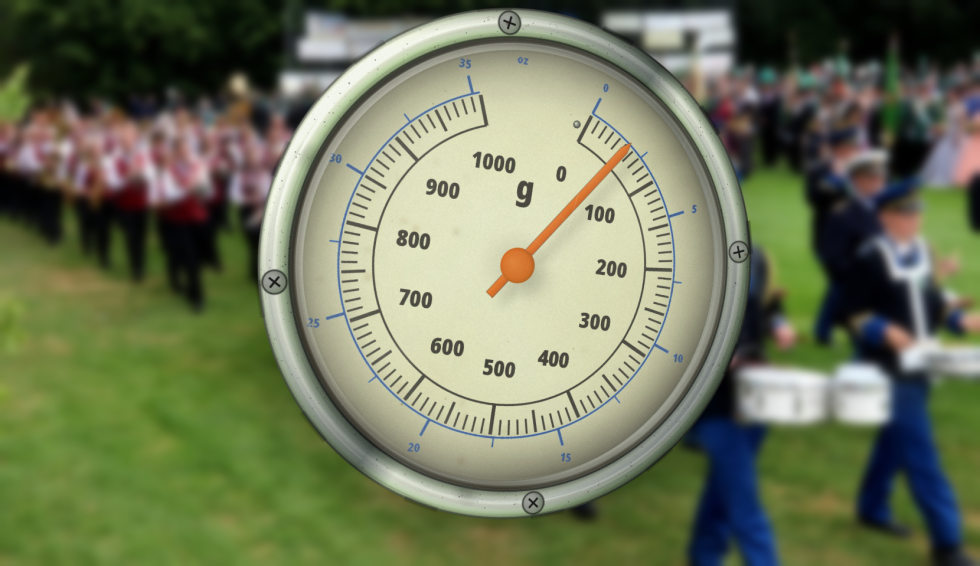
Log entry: 50 g
